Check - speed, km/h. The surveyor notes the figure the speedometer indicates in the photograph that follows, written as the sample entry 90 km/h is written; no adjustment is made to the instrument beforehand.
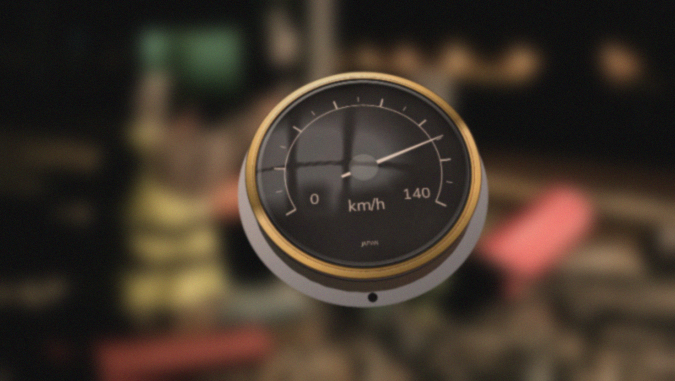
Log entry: 110 km/h
